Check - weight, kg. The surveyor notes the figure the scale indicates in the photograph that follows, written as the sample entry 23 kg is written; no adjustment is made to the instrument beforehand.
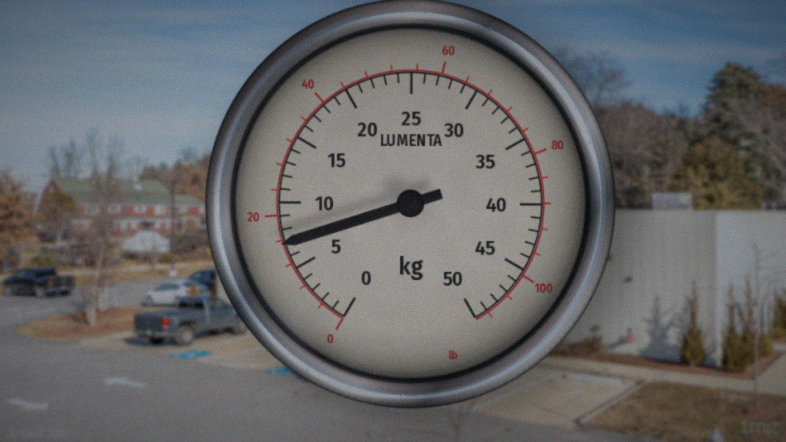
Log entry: 7 kg
